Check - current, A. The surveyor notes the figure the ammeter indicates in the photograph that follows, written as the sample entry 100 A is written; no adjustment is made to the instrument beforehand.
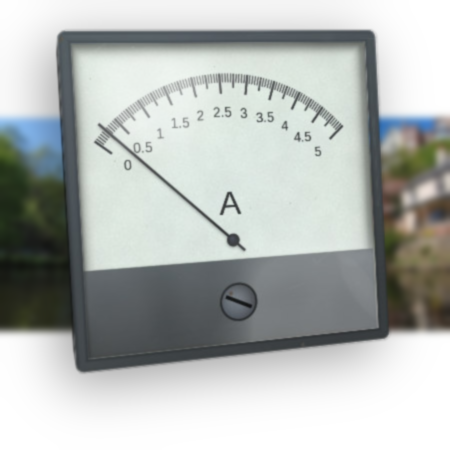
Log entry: 0.25 A
